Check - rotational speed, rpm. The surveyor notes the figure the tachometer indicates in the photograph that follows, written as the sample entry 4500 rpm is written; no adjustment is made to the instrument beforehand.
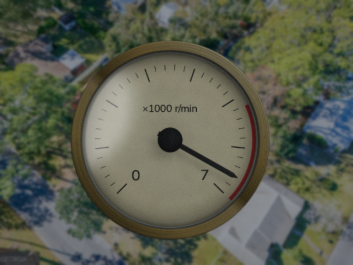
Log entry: 6600 rpm
